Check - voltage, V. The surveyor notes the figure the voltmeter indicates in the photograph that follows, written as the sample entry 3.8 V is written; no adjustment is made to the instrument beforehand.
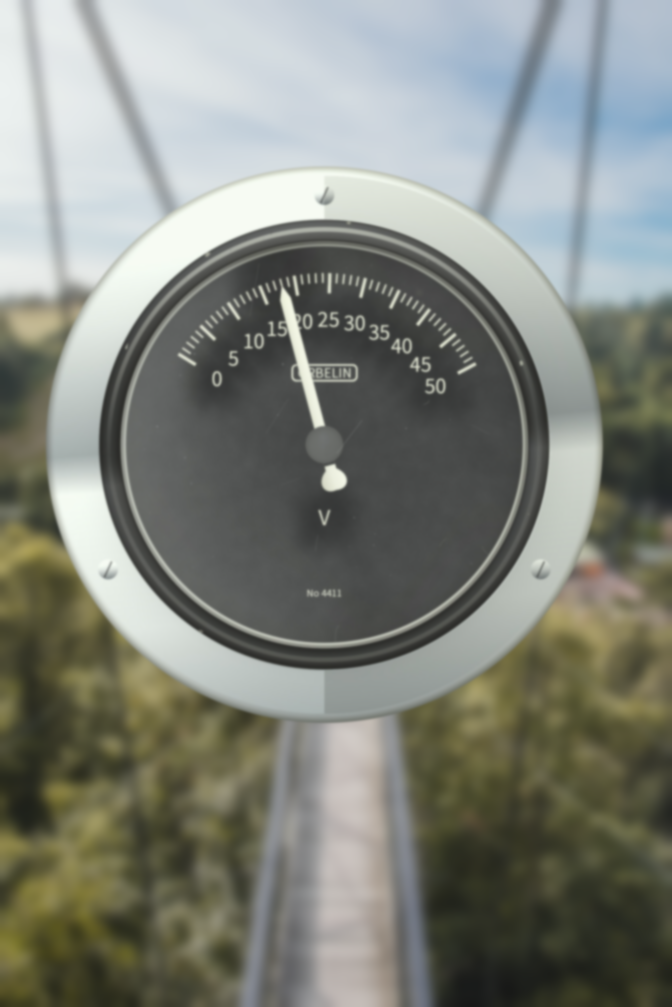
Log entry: 18 V
